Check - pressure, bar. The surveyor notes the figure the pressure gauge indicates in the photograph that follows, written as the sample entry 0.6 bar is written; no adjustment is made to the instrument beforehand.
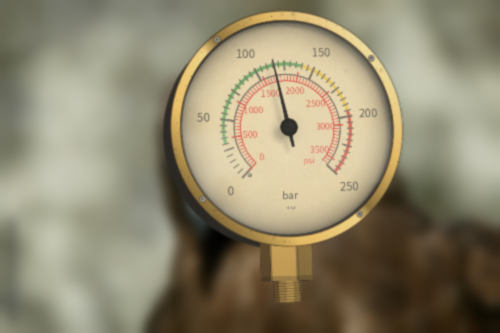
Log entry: 115 bar
